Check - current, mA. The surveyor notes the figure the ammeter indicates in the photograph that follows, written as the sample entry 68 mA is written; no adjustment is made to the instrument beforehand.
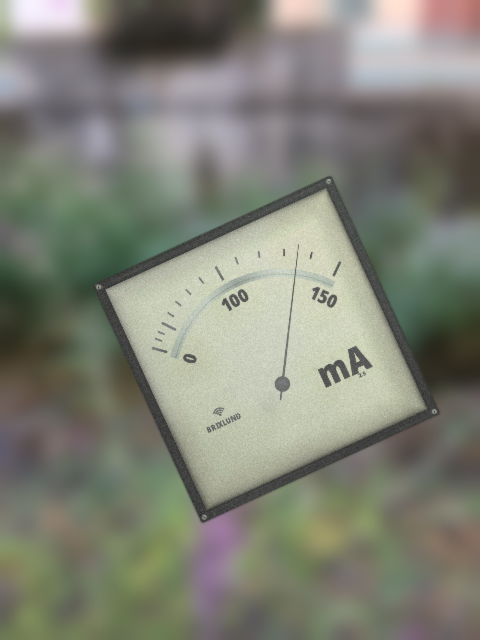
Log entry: 135 mA
